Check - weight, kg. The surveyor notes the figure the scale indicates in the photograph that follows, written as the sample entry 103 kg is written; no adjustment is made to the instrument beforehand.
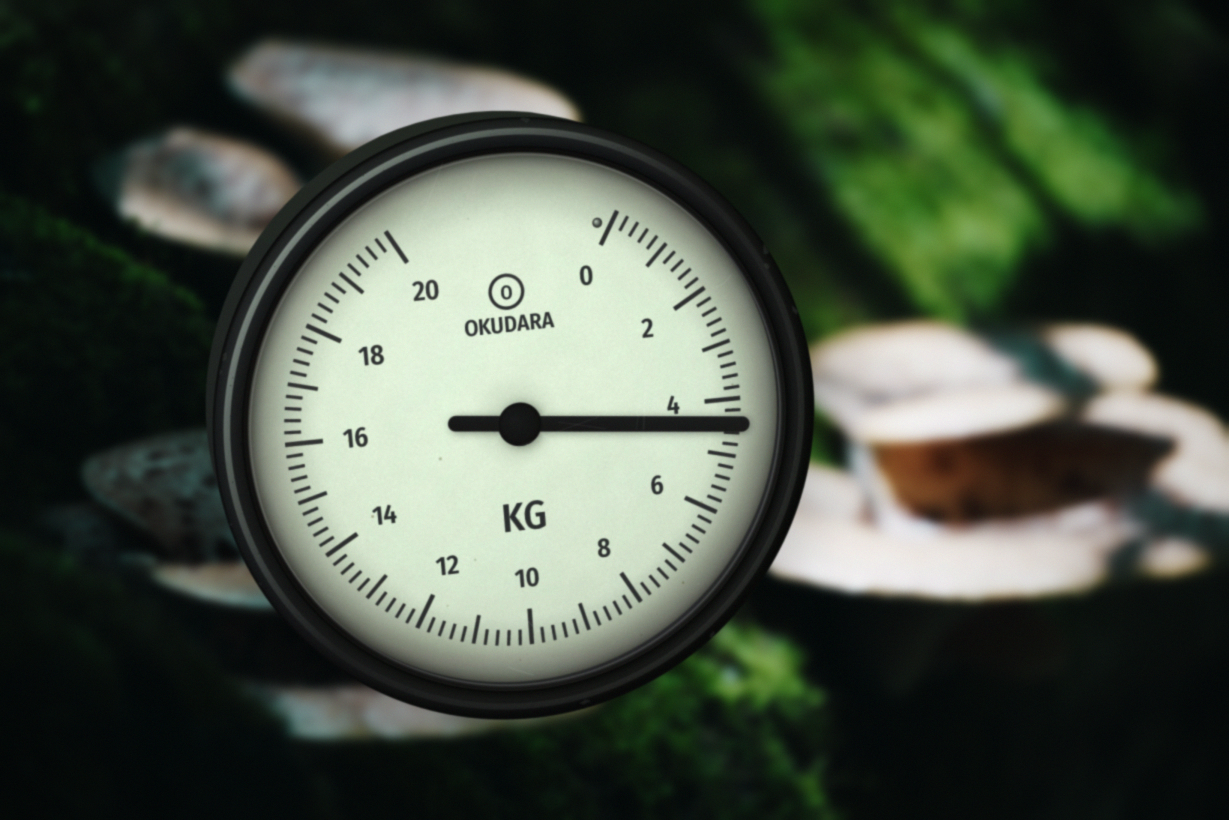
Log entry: 4.4 kg
